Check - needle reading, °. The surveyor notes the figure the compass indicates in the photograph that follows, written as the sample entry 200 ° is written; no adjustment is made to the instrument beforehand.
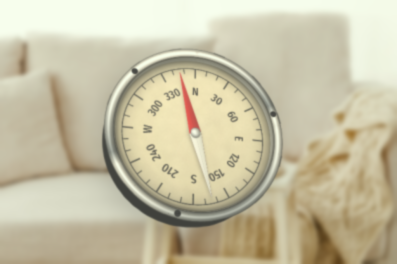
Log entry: 345 °
